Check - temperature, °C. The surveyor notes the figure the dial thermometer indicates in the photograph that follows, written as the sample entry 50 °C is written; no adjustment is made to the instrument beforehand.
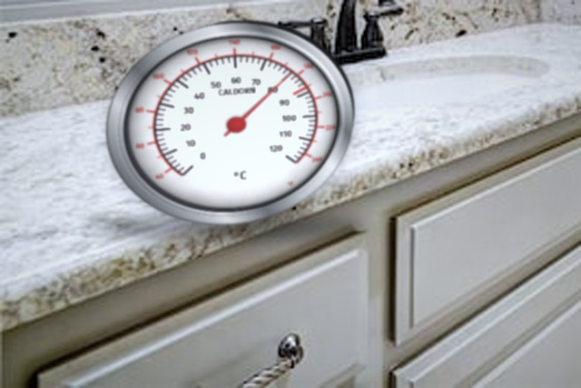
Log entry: 80 °C
